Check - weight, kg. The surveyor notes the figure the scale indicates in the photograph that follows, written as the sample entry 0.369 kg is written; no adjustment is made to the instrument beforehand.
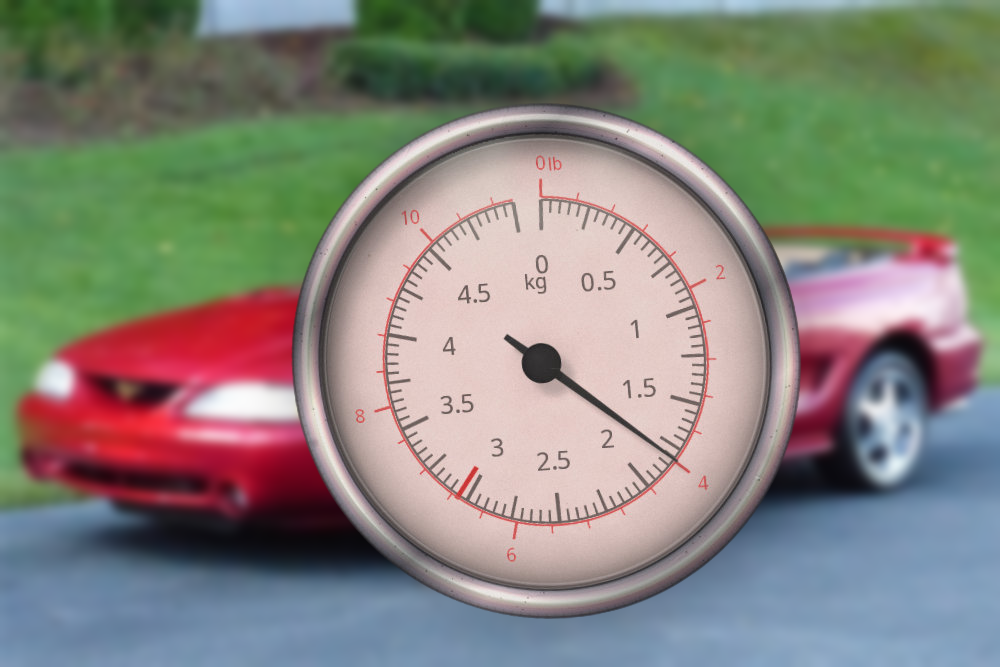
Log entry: 1.8 kg
